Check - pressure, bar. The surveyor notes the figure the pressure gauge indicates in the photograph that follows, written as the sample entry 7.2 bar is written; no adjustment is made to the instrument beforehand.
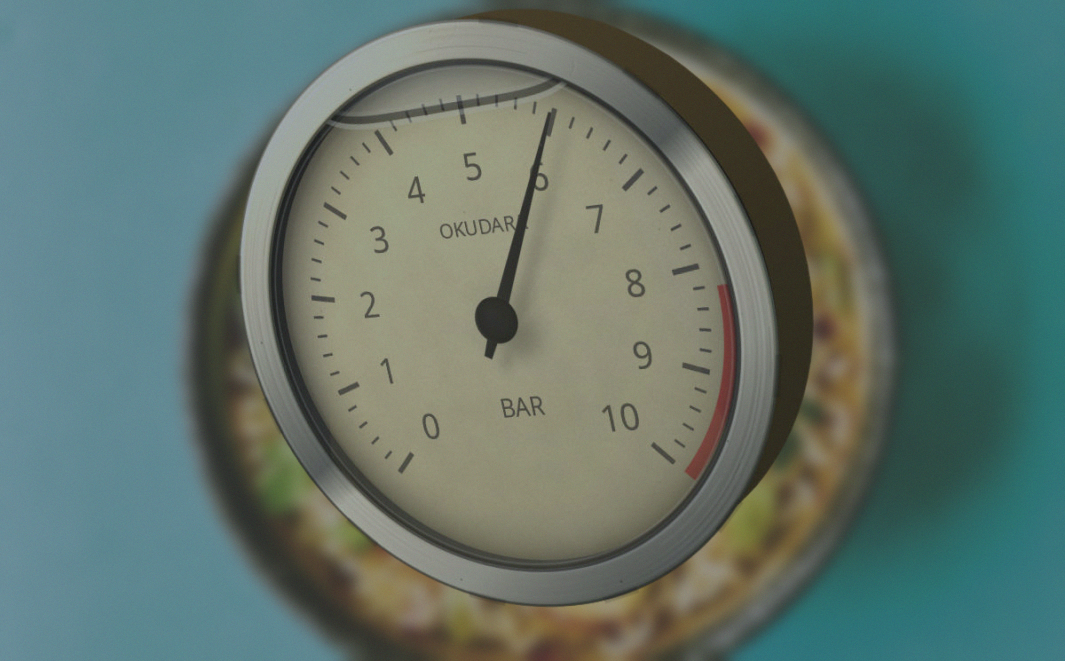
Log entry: 6 bar
